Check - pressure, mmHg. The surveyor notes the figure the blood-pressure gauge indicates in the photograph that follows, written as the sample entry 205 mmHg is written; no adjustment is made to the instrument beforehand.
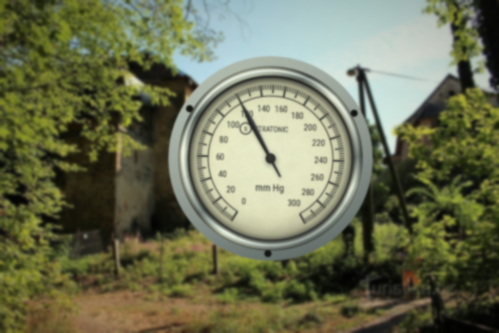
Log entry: 120 mmHg
